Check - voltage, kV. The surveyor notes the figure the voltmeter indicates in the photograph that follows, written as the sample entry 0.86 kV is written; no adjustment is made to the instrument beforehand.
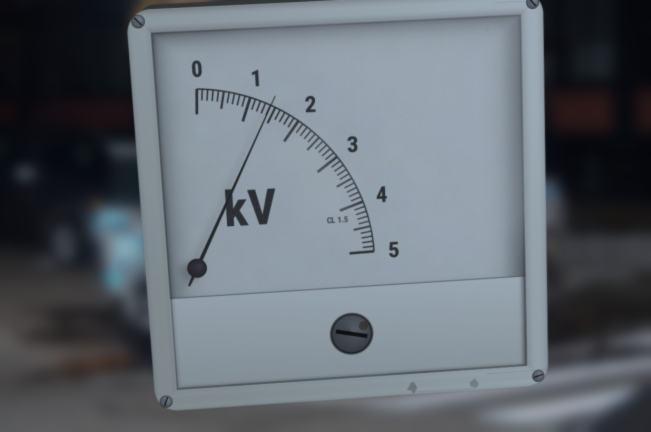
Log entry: 1.4 kV
